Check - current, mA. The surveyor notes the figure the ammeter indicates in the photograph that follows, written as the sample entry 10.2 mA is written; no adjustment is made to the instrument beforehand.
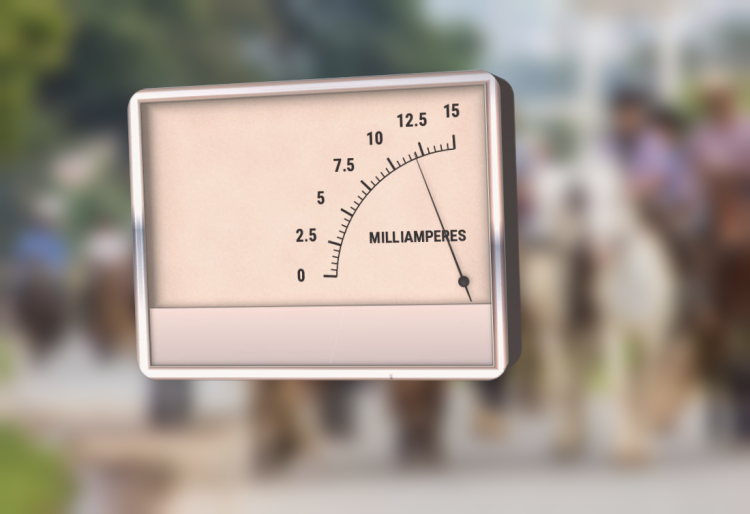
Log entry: 12 mA
